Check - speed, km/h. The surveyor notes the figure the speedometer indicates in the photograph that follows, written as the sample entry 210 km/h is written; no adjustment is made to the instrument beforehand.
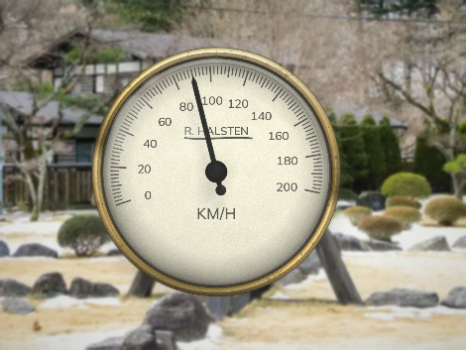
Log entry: 90 km/h
